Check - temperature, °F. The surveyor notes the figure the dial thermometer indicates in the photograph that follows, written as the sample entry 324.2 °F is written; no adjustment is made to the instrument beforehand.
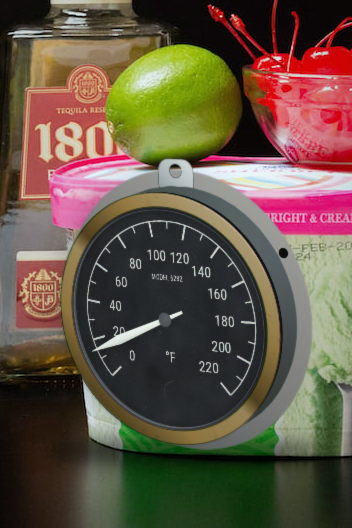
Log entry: 15 °F
